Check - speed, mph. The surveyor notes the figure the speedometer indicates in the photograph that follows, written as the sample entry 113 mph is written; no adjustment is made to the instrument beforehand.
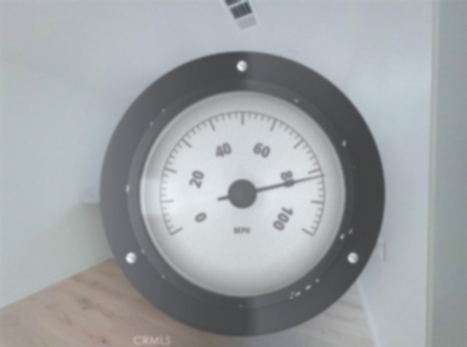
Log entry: 82 mph
